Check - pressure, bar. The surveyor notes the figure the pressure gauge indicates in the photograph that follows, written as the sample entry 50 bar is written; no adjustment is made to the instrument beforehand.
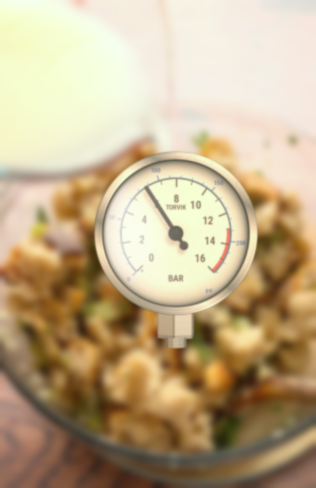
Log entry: 6 bar
